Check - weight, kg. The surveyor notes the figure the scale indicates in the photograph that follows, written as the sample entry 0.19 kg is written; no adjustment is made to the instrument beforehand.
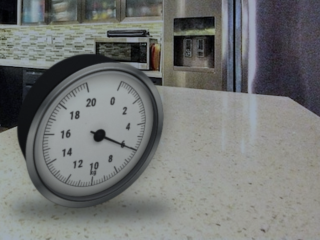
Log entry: 6 kg
